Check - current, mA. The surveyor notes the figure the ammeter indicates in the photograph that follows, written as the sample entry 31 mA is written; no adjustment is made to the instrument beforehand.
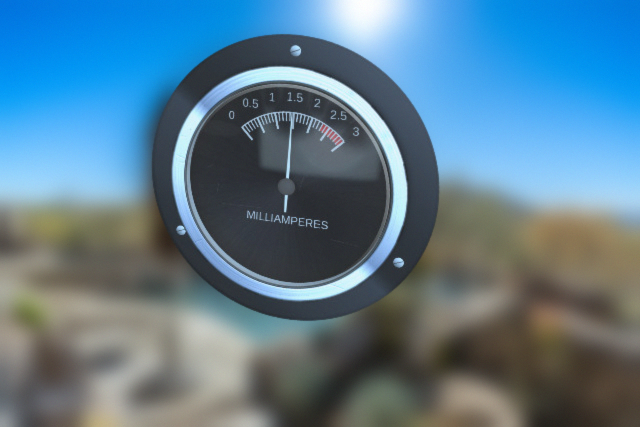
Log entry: 1.5 mA
